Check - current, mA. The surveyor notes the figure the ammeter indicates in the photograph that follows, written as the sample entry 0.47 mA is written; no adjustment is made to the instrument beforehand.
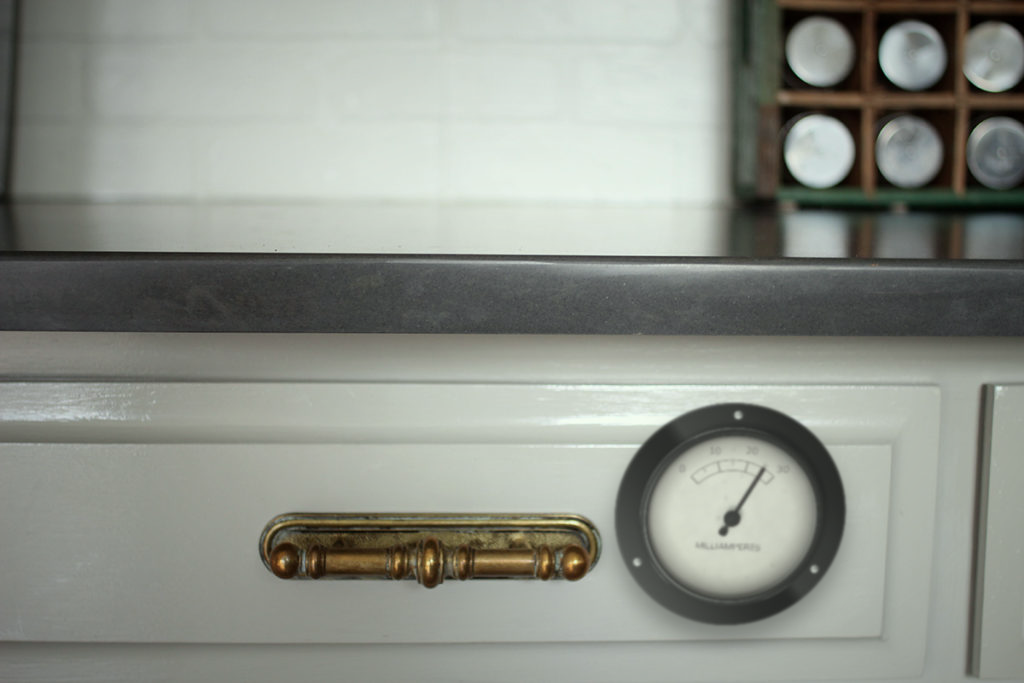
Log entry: 25 mA
